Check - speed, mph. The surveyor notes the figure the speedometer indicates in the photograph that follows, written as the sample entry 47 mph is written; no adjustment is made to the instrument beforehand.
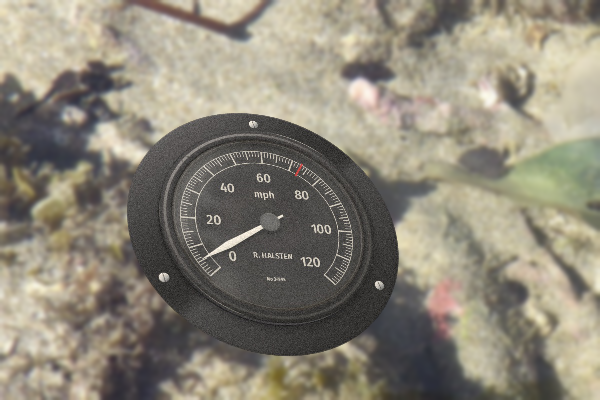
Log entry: 5 mph
